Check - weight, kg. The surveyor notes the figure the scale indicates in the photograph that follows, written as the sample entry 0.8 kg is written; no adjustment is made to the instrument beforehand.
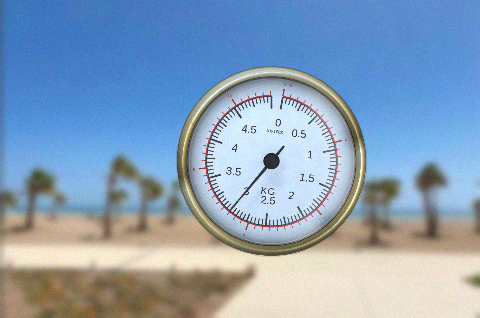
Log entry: 3 kg
